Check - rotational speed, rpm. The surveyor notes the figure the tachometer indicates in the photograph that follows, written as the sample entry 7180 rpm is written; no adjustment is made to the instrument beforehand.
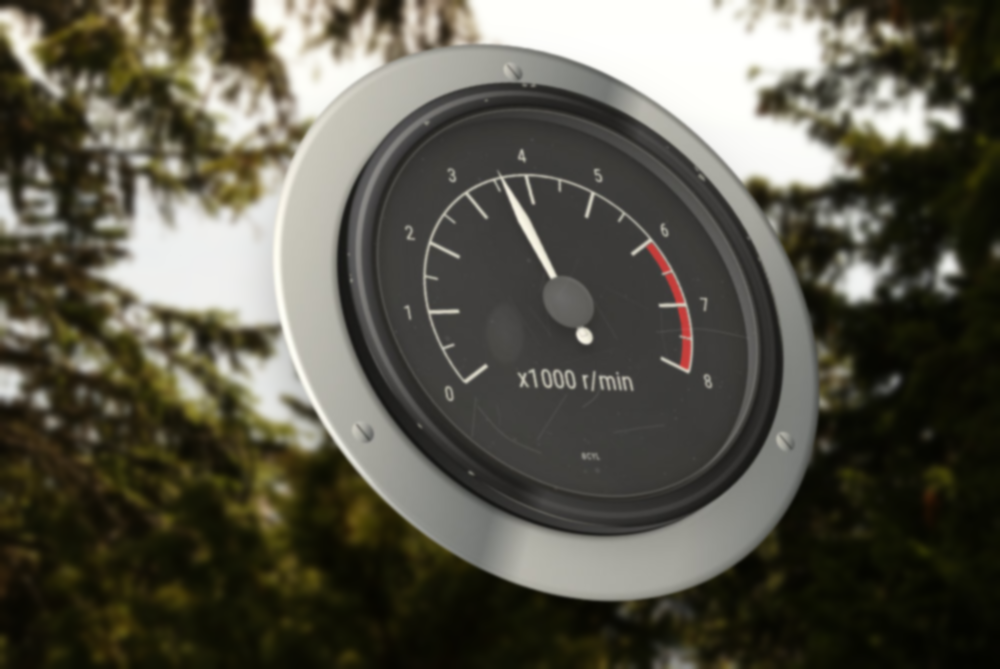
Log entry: 3500 rpm
